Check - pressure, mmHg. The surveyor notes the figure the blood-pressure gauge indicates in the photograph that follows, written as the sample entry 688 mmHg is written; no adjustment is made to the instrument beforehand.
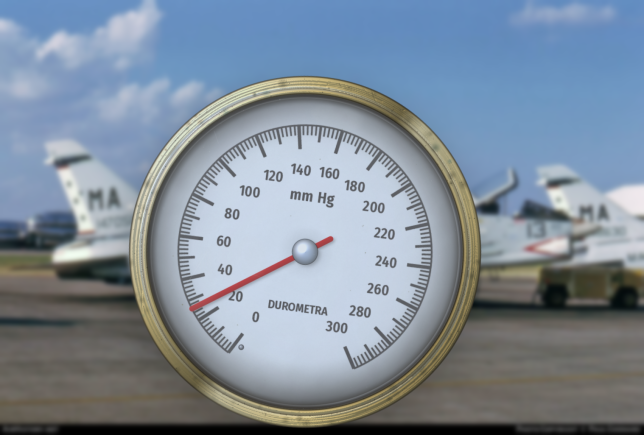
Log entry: 26 mmHg
